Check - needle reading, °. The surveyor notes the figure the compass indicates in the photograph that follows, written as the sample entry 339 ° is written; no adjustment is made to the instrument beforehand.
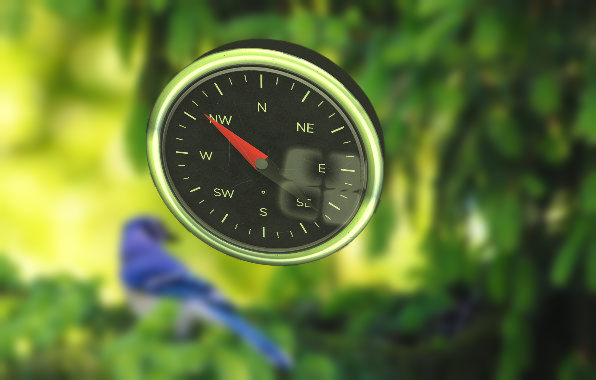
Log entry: 310 °
